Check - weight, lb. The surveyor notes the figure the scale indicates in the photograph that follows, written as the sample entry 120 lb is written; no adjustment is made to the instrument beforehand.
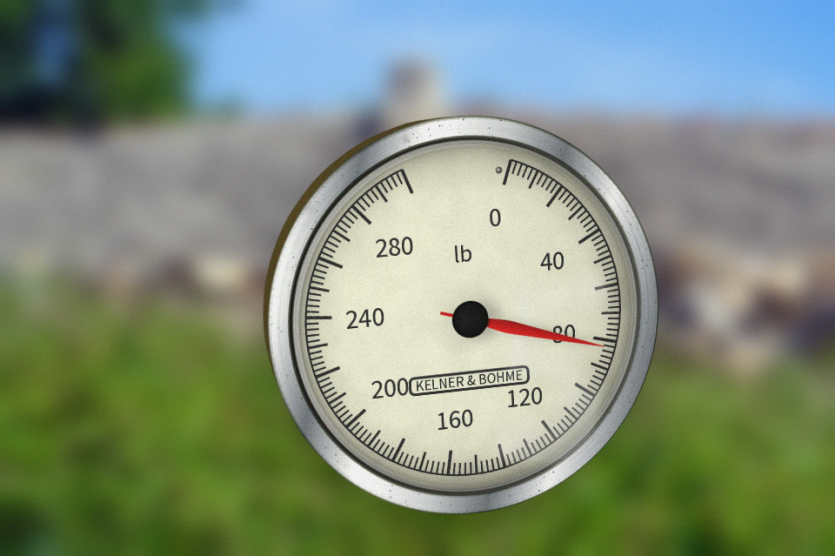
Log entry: 82 lb
